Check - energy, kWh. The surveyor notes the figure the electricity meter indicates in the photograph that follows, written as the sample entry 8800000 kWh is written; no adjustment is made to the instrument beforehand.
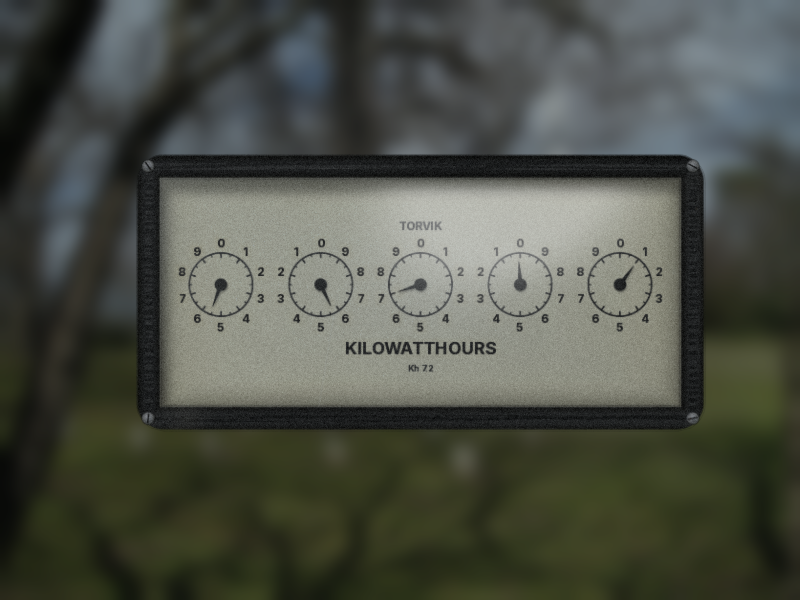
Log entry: 55701 kWh
